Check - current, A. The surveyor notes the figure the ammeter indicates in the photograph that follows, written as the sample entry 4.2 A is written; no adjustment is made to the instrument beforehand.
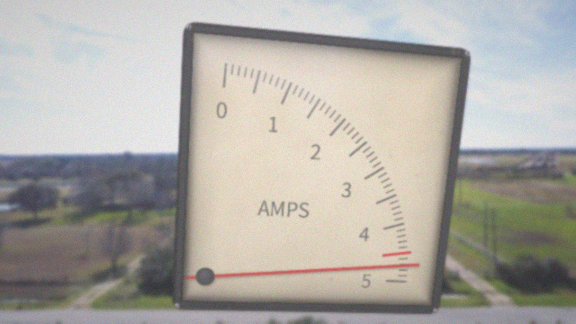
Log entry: 4.7 A
